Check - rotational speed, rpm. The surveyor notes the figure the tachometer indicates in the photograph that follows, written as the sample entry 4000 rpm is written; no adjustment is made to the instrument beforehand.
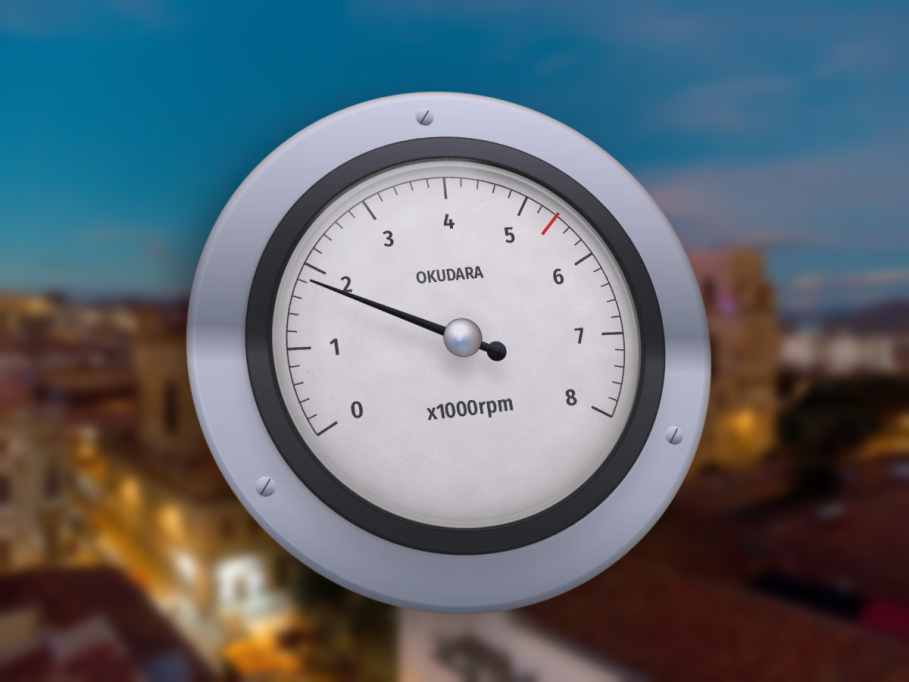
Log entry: 1800 rpm
